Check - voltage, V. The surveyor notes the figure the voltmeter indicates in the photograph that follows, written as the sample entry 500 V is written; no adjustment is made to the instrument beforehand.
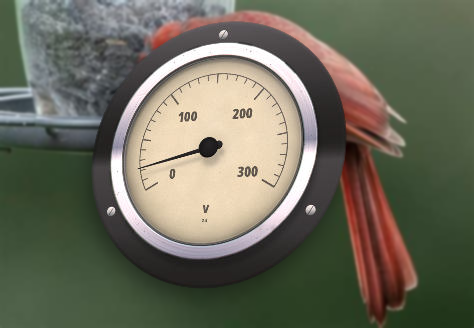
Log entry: 20 V
